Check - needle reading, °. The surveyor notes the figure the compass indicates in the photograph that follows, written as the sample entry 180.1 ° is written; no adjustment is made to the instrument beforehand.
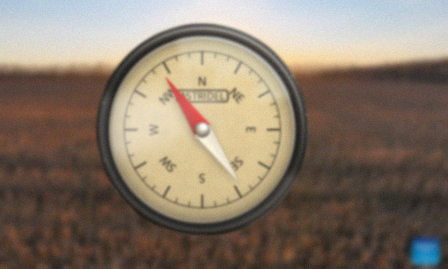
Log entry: 325 °
